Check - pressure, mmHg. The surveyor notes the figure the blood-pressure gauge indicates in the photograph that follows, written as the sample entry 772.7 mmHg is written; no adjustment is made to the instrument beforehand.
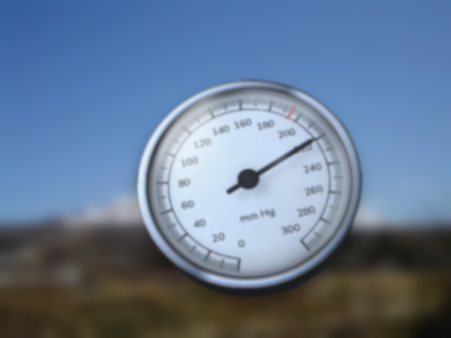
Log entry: 220 mmHg
